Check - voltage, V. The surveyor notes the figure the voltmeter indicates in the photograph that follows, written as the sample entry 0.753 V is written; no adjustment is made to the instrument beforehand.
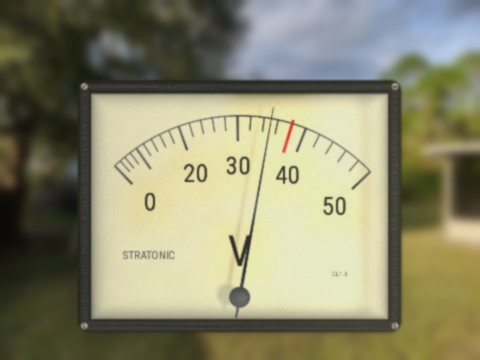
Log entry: 35 V
